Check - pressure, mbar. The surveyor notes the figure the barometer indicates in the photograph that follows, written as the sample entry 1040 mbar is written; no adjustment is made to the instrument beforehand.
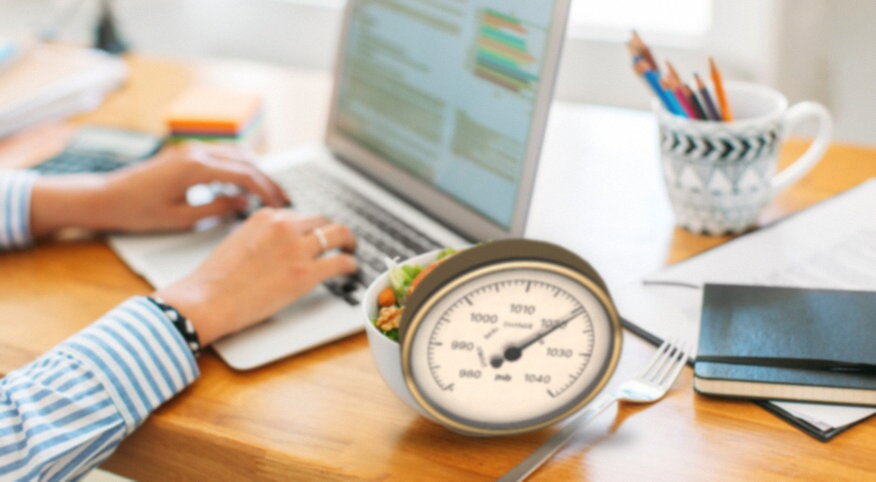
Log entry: 1020 mbar
